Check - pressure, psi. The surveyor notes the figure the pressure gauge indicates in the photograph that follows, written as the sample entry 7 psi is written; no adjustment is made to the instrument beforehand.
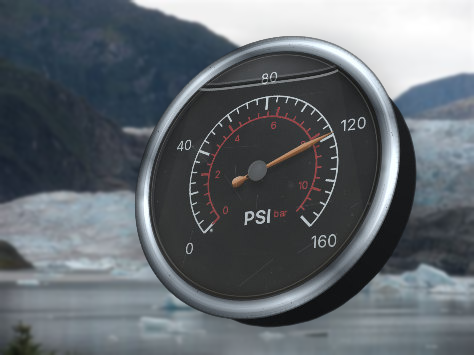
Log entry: 120 psi
